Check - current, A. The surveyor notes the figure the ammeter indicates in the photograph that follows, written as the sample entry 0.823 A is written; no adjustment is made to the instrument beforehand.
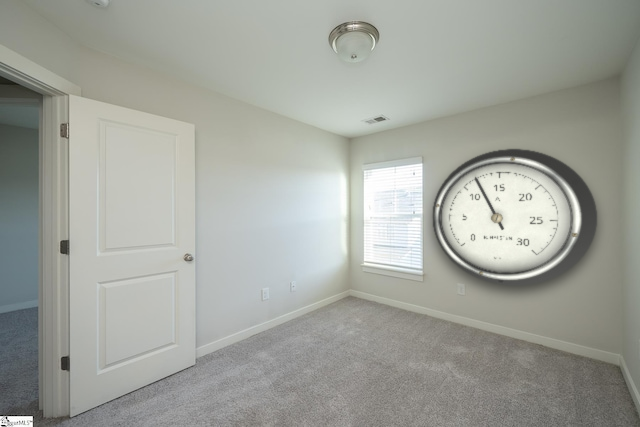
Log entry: 12 A
